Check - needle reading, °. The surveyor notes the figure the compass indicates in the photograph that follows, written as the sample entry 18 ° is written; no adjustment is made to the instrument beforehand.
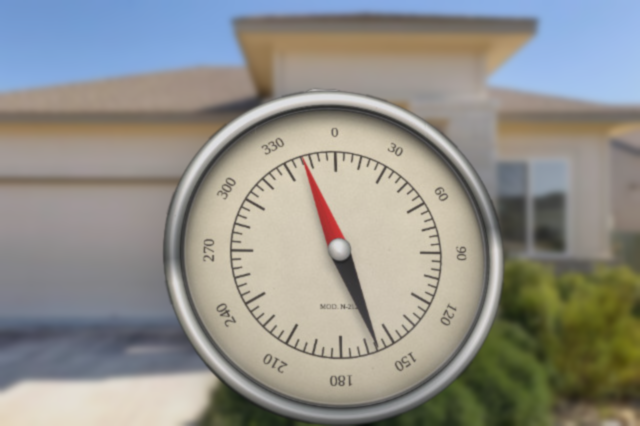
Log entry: 340 °
